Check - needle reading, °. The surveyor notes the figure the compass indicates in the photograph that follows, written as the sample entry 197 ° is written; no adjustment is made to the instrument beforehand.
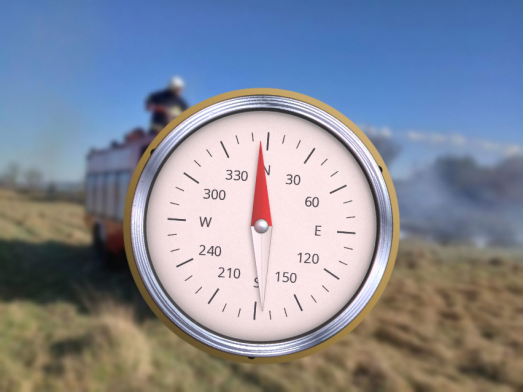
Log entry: 355 °
